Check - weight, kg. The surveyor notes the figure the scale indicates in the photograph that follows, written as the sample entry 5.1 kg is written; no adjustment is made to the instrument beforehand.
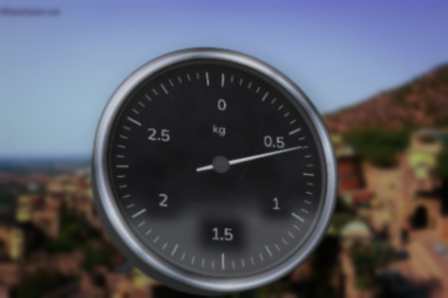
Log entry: 0.6 kg
